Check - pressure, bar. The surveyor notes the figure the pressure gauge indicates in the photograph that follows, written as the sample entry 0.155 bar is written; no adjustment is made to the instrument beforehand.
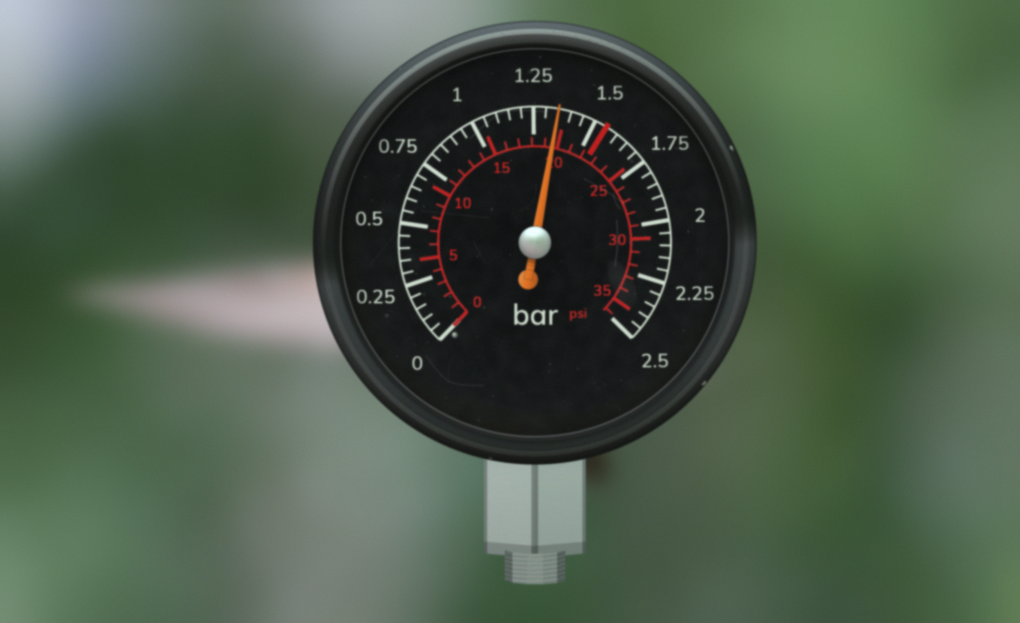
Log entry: 1.35 bar
